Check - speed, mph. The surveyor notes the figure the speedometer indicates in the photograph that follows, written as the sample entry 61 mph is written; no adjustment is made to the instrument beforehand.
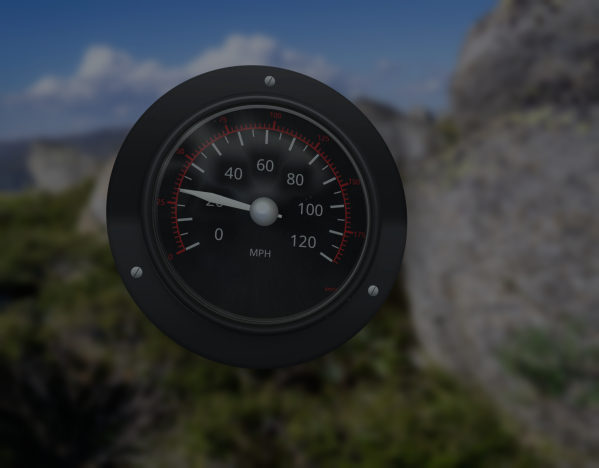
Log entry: 20 mph
